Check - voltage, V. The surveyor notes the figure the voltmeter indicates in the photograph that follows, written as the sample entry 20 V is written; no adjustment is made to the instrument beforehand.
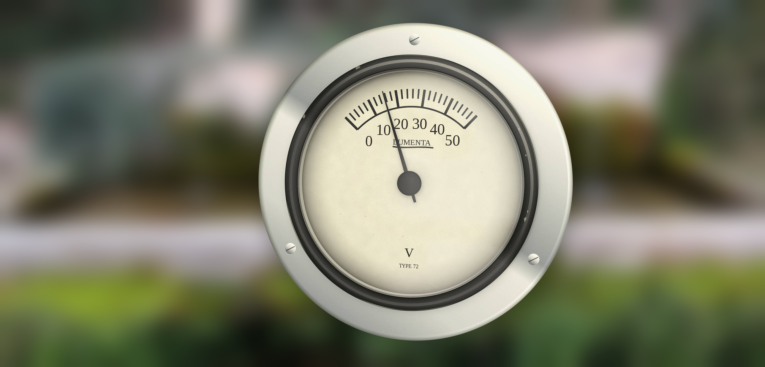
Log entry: 16 V
